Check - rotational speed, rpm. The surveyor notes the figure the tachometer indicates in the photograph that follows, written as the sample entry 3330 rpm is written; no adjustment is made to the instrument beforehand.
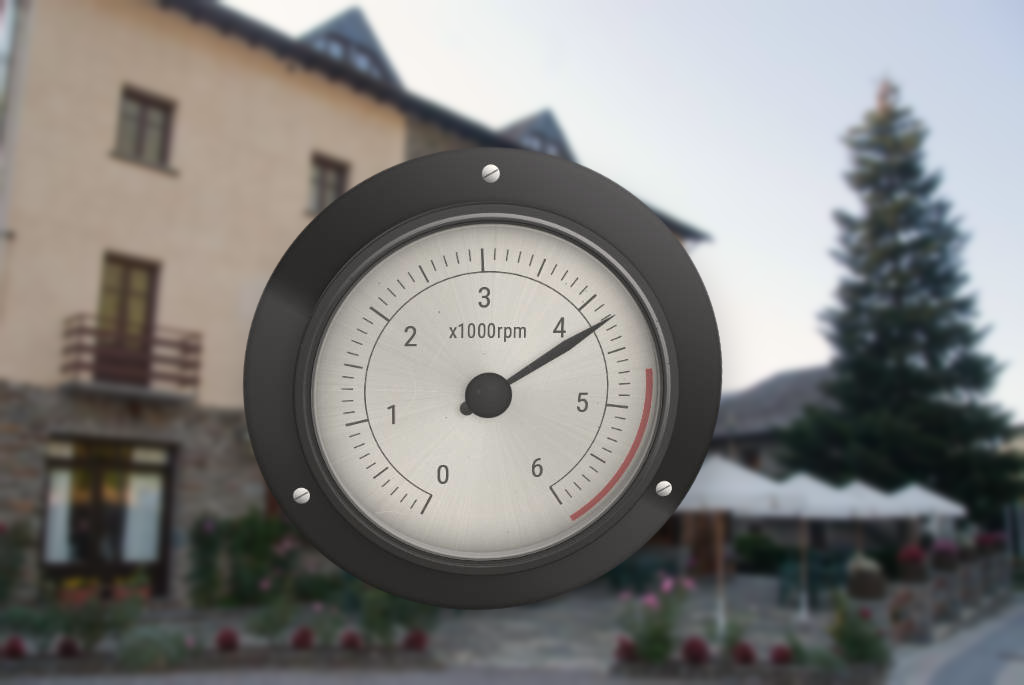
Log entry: 4200 rpm
